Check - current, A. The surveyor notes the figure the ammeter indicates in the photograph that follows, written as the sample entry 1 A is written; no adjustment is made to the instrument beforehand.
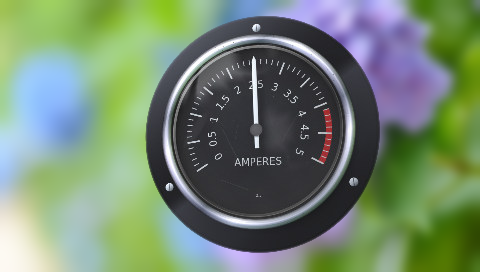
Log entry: 2.5 A
